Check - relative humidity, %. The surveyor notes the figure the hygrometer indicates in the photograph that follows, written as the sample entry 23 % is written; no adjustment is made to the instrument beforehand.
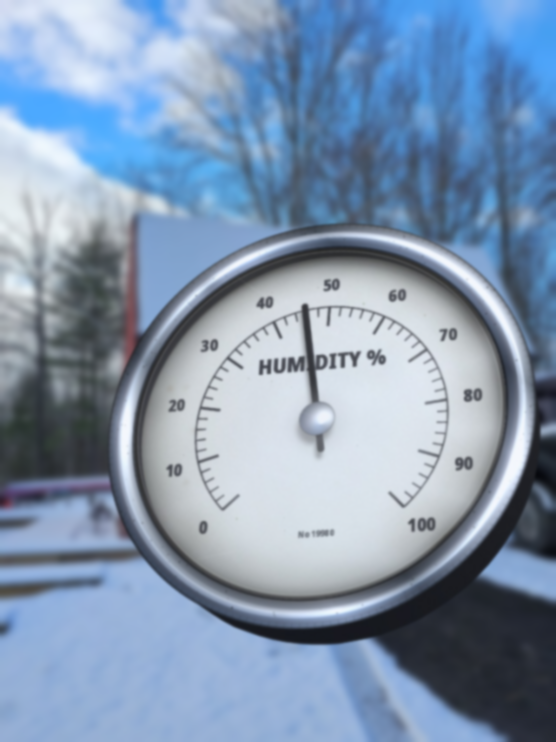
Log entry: 46 %
